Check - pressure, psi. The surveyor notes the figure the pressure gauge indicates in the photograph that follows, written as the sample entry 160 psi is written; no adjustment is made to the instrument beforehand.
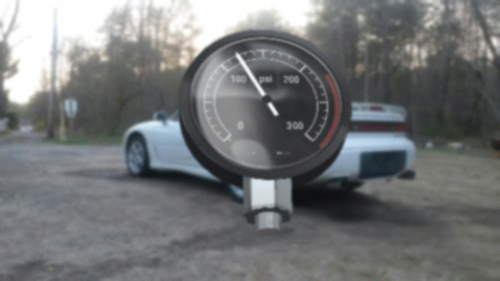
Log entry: 120 psi
